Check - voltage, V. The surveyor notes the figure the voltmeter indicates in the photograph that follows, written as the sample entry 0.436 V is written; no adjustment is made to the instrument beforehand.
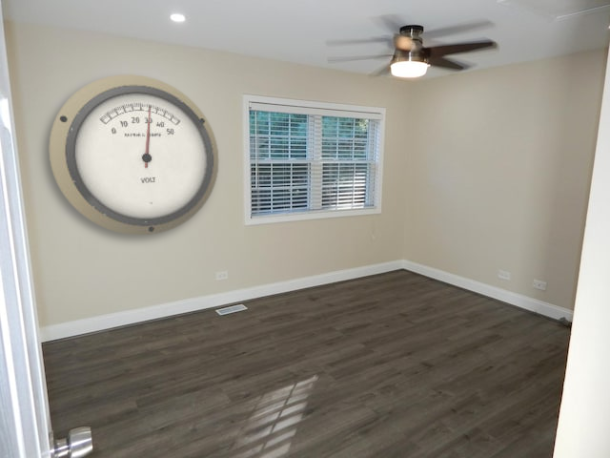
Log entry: 30 V
